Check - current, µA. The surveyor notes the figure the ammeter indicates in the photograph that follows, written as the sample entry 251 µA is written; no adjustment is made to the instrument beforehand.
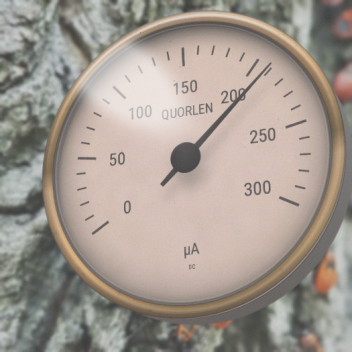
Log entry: 210 µA
